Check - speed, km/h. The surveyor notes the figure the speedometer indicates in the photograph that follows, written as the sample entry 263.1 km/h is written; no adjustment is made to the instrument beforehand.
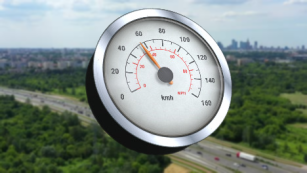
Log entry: 55 km/h
